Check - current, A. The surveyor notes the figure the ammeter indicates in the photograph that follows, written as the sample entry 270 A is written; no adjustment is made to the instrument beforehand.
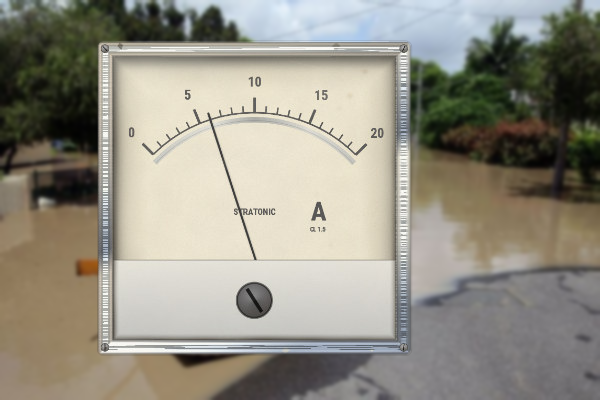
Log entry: 6 A
